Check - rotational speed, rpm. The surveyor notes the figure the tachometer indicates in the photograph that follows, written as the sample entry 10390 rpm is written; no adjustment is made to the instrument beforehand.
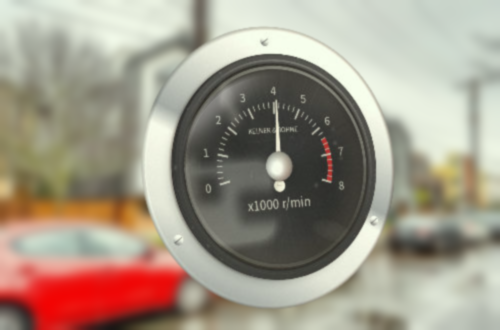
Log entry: 4000 rpm
